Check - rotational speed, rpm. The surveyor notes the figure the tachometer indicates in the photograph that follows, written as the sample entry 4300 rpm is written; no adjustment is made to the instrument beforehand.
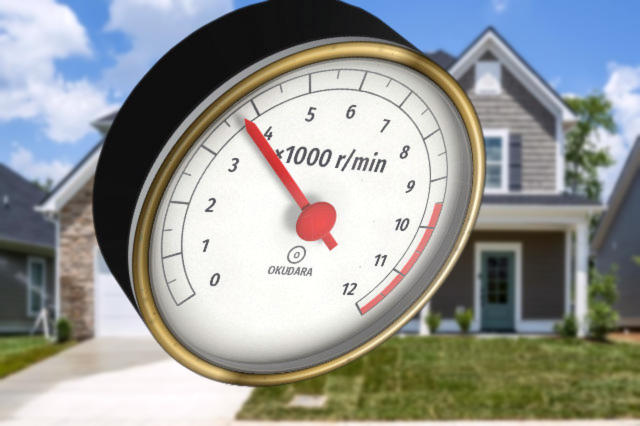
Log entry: 3750 rpm
